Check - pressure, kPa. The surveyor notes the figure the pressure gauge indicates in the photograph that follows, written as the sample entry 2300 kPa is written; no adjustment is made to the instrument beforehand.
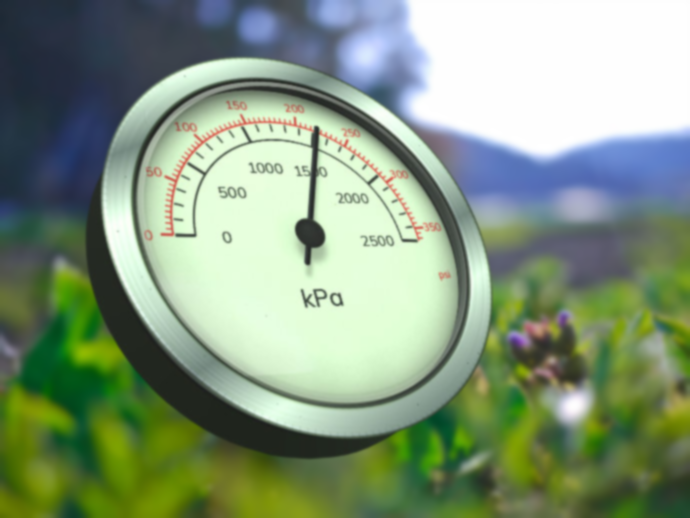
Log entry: 1500 kPa
